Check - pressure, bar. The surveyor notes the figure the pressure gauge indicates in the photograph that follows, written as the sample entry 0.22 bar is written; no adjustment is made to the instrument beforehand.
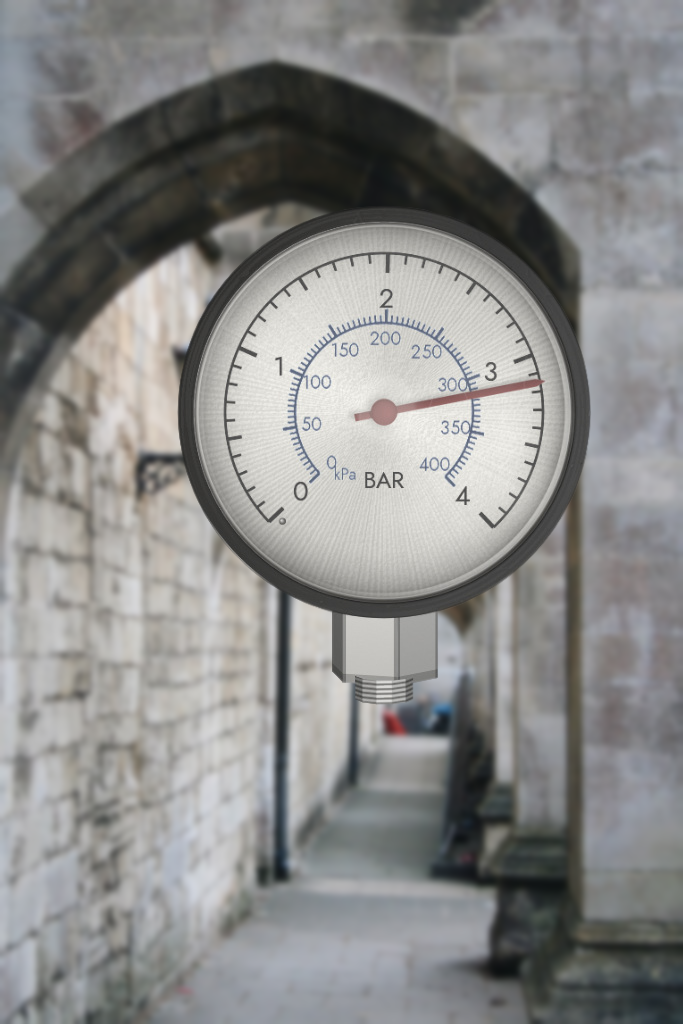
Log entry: 3.15 bar
